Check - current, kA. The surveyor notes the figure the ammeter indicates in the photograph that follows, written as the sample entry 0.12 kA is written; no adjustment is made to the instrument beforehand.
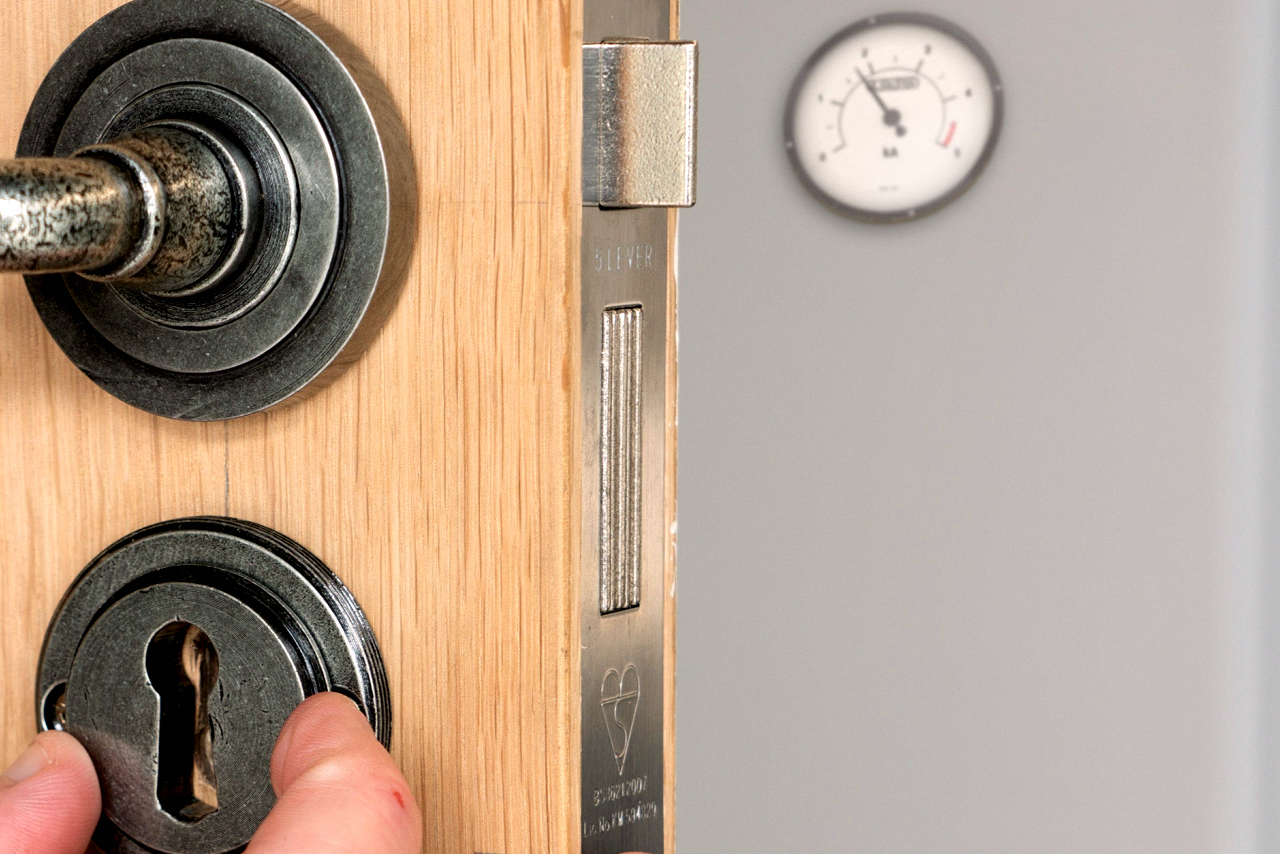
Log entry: 1.75 kA
